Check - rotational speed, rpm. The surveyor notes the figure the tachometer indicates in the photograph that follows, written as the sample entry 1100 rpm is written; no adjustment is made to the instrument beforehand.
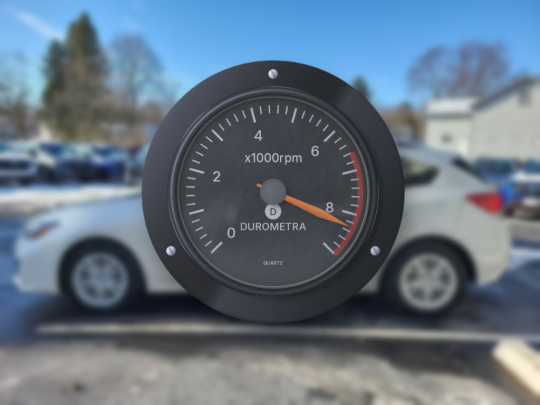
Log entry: 8300 rpm
